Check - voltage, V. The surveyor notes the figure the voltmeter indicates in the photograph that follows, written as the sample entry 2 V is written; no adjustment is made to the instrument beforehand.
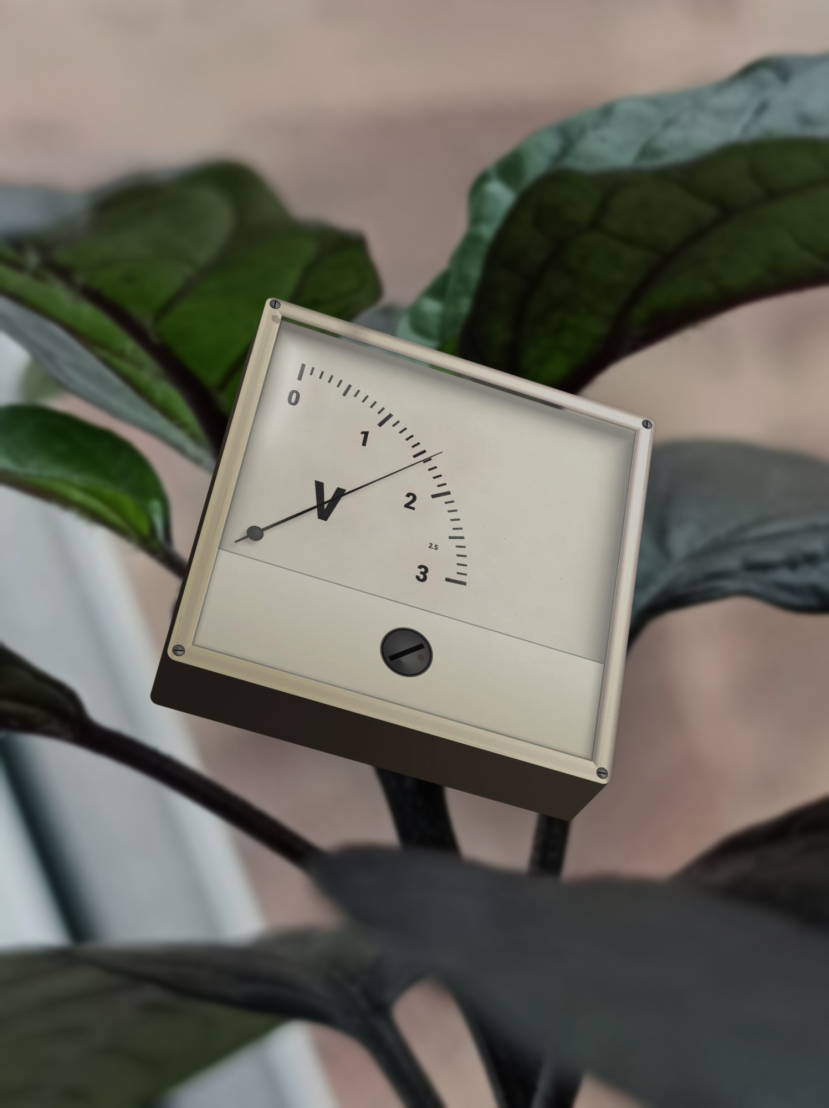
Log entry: 1.6 V
